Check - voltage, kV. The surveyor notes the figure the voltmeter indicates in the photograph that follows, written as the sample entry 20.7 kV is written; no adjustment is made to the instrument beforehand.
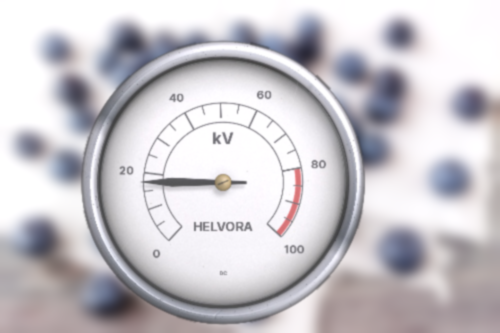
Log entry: 17.5 kV
